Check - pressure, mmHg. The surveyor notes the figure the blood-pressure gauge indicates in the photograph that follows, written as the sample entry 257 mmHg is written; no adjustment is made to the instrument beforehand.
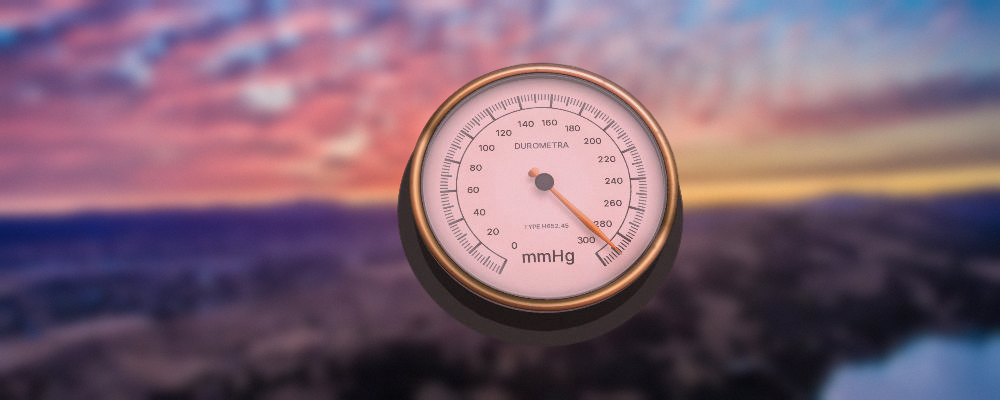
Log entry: 290 mmHg
